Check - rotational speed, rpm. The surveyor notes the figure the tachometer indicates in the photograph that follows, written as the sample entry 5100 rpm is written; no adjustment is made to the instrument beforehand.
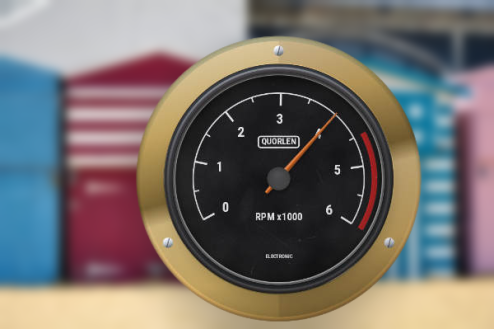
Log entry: 4000 rpm
